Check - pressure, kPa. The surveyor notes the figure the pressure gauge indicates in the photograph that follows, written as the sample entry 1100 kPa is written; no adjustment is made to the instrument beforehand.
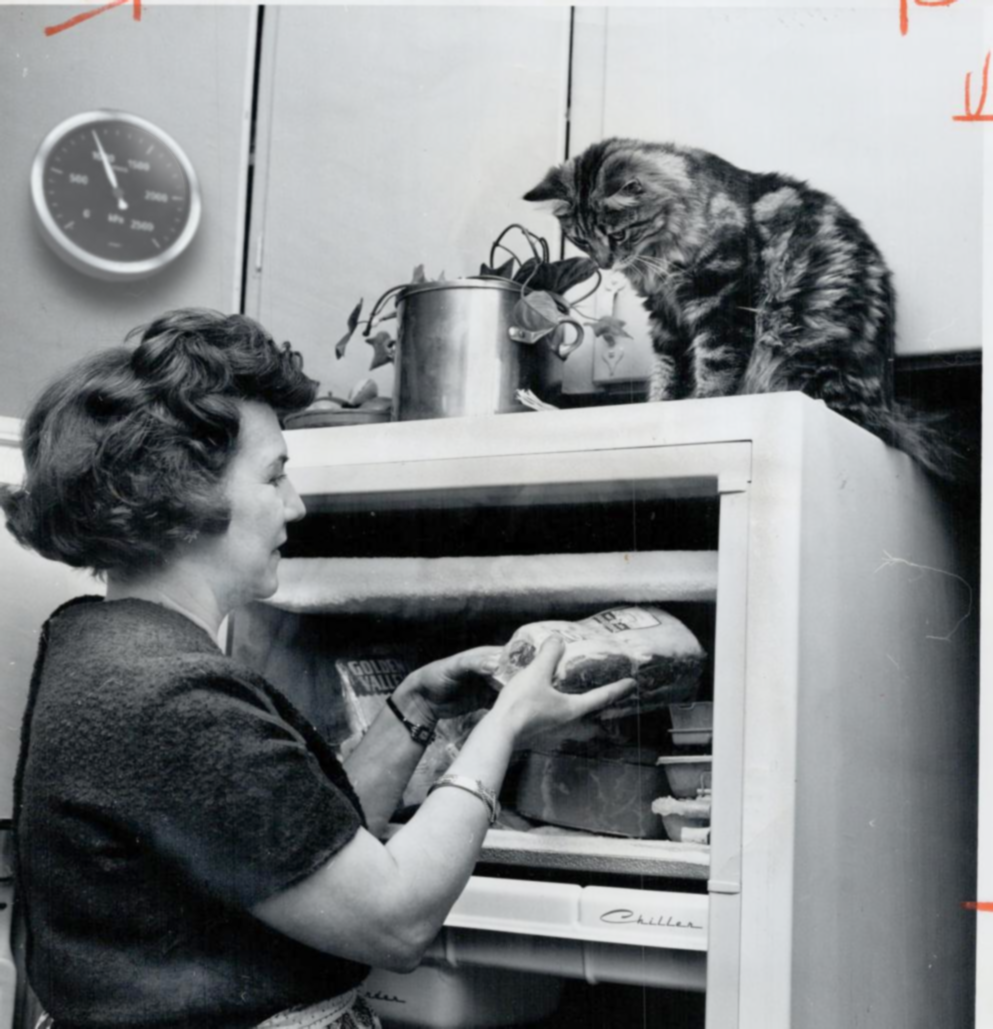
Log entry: 1000 kPa
